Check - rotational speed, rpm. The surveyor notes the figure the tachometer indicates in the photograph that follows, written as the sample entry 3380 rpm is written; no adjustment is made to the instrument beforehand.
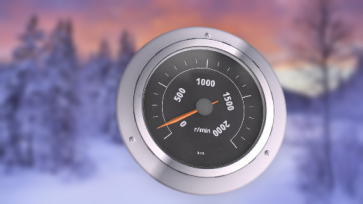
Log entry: 100 rpm
